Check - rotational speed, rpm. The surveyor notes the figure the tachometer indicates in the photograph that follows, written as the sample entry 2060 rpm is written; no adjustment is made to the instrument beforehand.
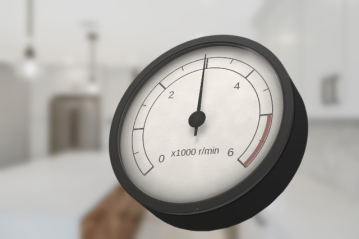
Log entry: 3000 rpm
